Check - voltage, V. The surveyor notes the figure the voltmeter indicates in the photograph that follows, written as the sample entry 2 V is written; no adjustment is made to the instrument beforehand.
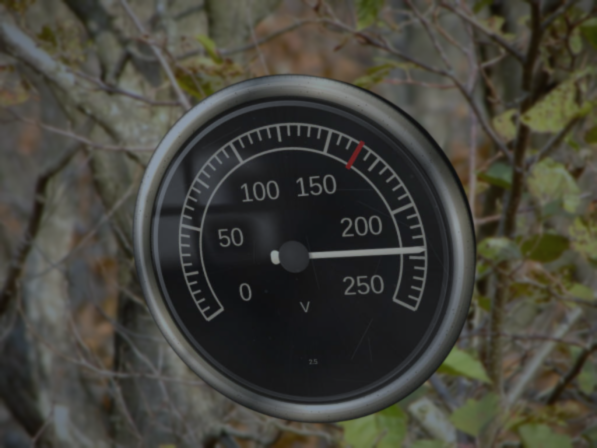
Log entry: 220 V
